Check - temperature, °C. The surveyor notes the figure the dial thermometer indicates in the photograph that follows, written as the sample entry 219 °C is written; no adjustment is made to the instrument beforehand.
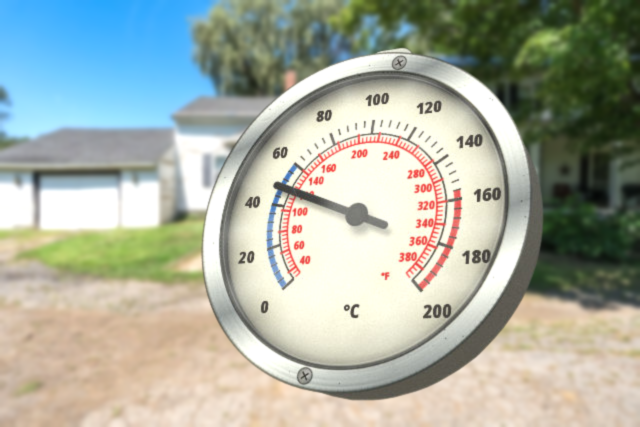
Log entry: 48 °C
